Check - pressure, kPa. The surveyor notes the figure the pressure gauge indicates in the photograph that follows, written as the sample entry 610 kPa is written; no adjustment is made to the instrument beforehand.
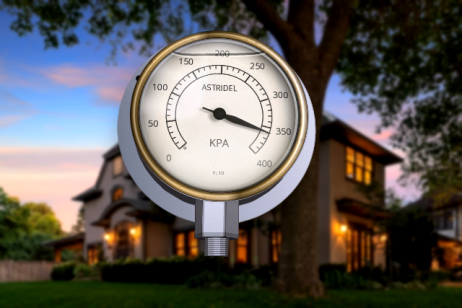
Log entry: 360 kPa
